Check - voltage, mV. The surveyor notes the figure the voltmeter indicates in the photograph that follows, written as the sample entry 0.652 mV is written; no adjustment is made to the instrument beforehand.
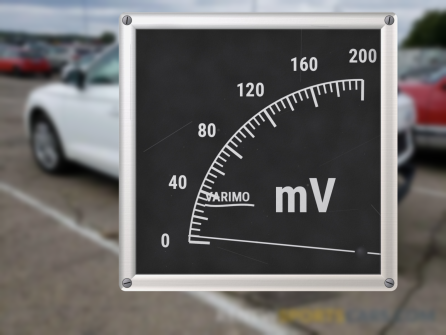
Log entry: 5 mV
